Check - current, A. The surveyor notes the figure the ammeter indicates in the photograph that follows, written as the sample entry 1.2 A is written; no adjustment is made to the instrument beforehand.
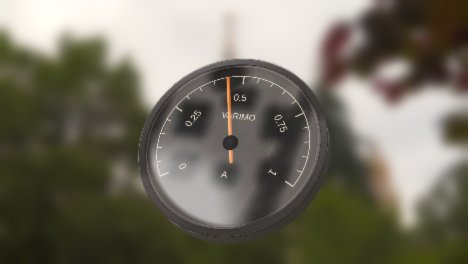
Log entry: 0.45 A
